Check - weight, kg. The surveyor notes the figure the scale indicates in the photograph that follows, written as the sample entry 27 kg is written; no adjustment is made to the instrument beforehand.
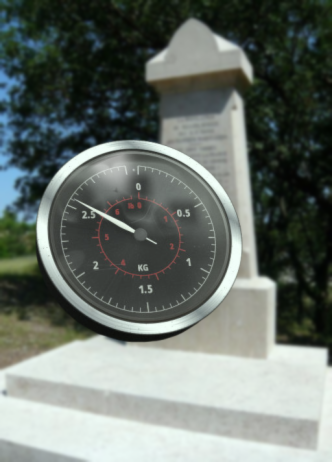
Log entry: 2.55 kg
